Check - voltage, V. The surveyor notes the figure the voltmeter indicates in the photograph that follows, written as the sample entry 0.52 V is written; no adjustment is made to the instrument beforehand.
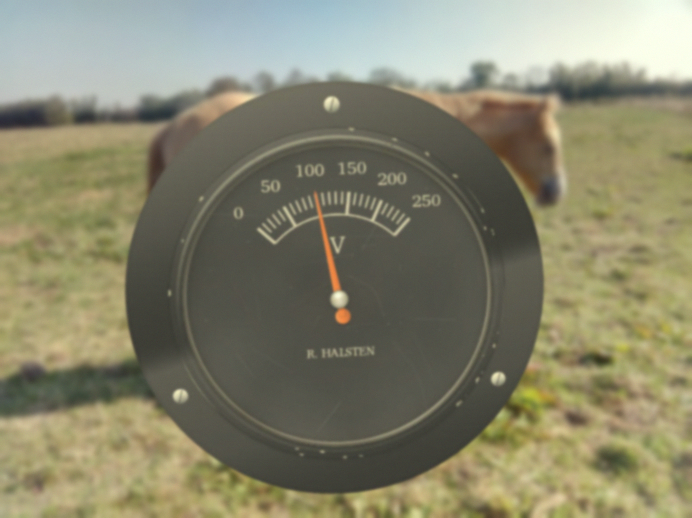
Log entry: 100 V
